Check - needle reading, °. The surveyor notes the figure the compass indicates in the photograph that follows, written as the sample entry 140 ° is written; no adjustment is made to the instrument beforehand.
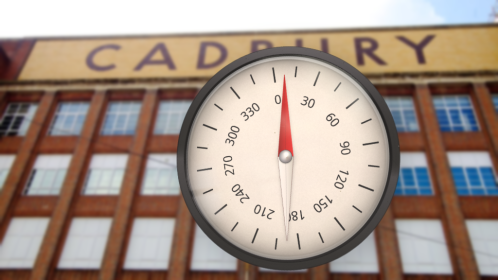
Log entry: 7.5 °
